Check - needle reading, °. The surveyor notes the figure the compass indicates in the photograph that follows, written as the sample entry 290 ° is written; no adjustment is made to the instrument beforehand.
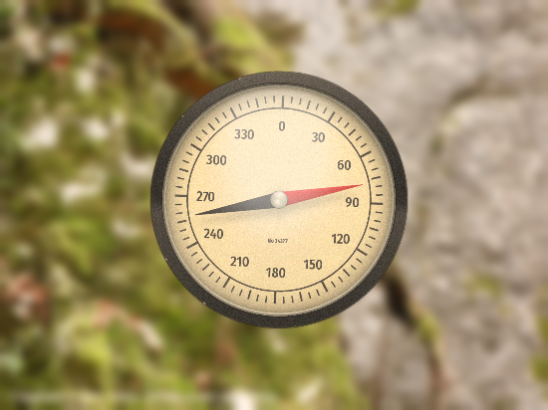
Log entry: 77.5 °
